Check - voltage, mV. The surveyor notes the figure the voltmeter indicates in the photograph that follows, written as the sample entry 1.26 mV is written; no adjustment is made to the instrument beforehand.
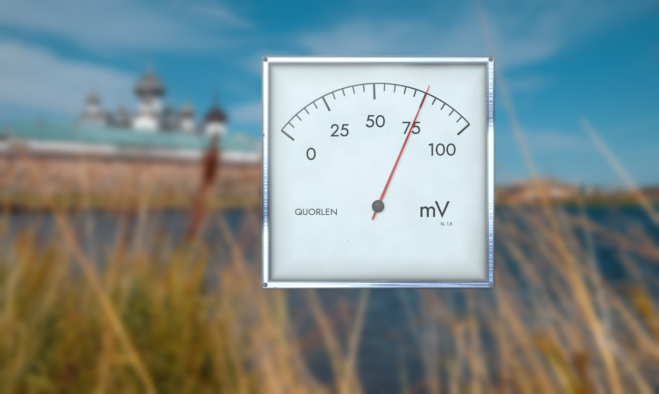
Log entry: 75 mV
